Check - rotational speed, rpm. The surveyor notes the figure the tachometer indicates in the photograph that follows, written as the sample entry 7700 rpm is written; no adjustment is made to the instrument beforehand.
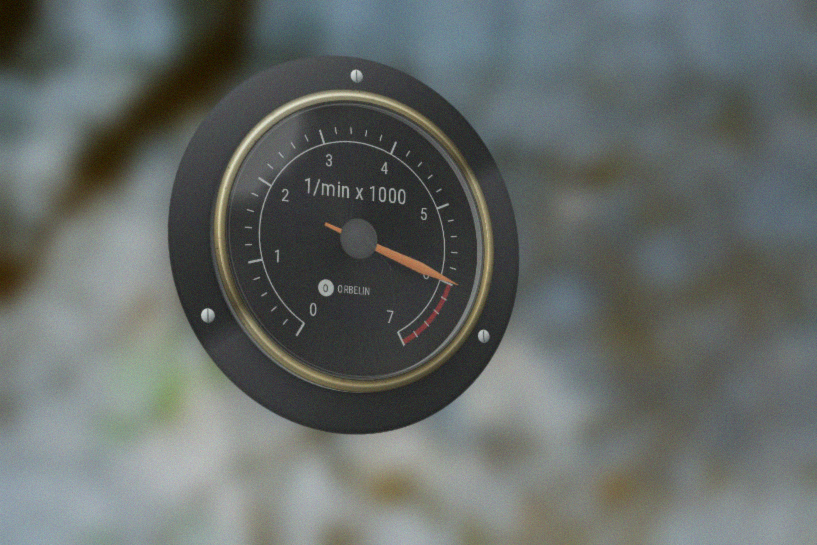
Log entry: 6000 rpm
